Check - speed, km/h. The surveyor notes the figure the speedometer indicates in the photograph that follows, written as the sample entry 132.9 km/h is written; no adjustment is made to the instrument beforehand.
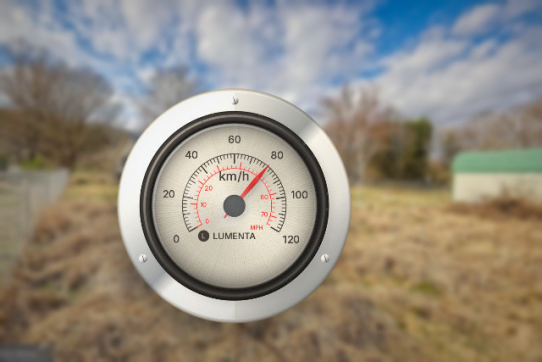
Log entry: 80 km/h
